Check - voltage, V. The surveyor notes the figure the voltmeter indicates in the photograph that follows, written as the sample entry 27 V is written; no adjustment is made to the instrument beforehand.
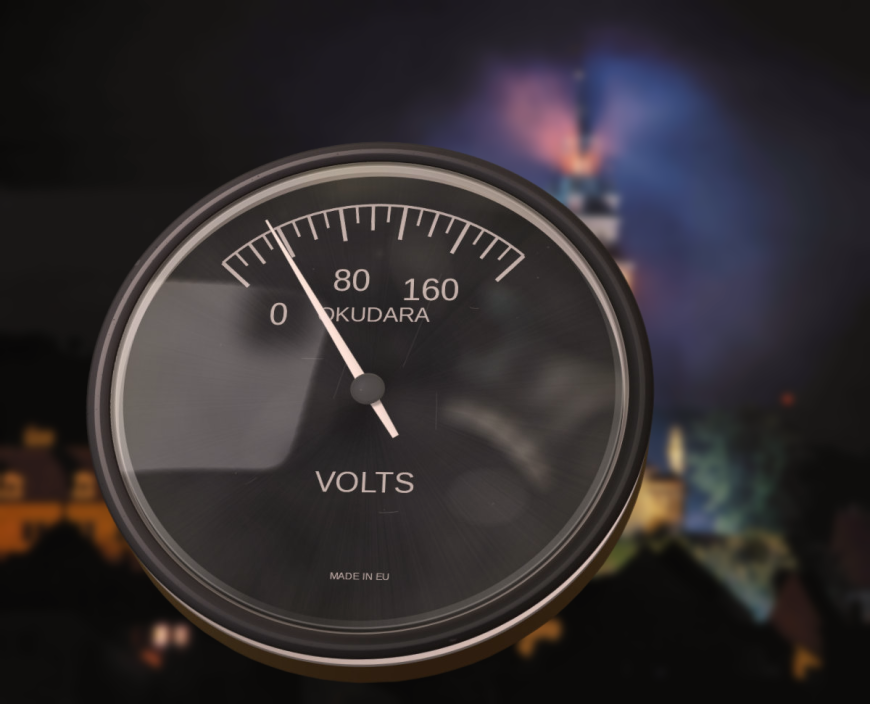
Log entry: 35 V
